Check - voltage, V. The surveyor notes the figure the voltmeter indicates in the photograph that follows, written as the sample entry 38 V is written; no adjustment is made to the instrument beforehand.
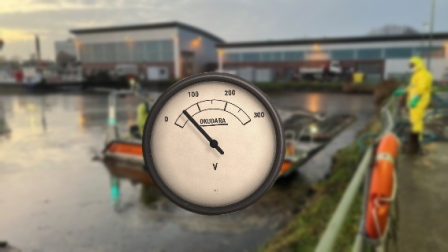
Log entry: 50 V
